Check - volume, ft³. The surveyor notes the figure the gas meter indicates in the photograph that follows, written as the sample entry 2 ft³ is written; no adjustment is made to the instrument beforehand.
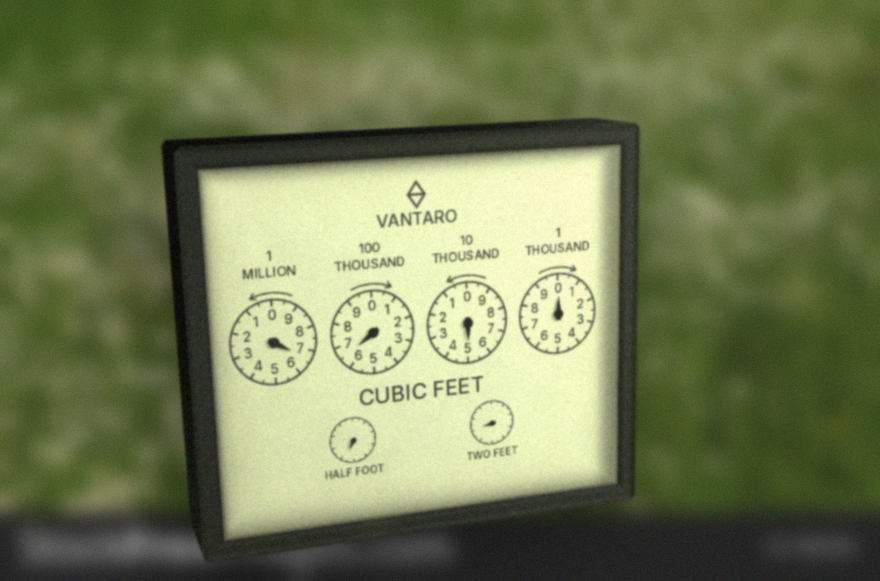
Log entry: 665000 ft³
